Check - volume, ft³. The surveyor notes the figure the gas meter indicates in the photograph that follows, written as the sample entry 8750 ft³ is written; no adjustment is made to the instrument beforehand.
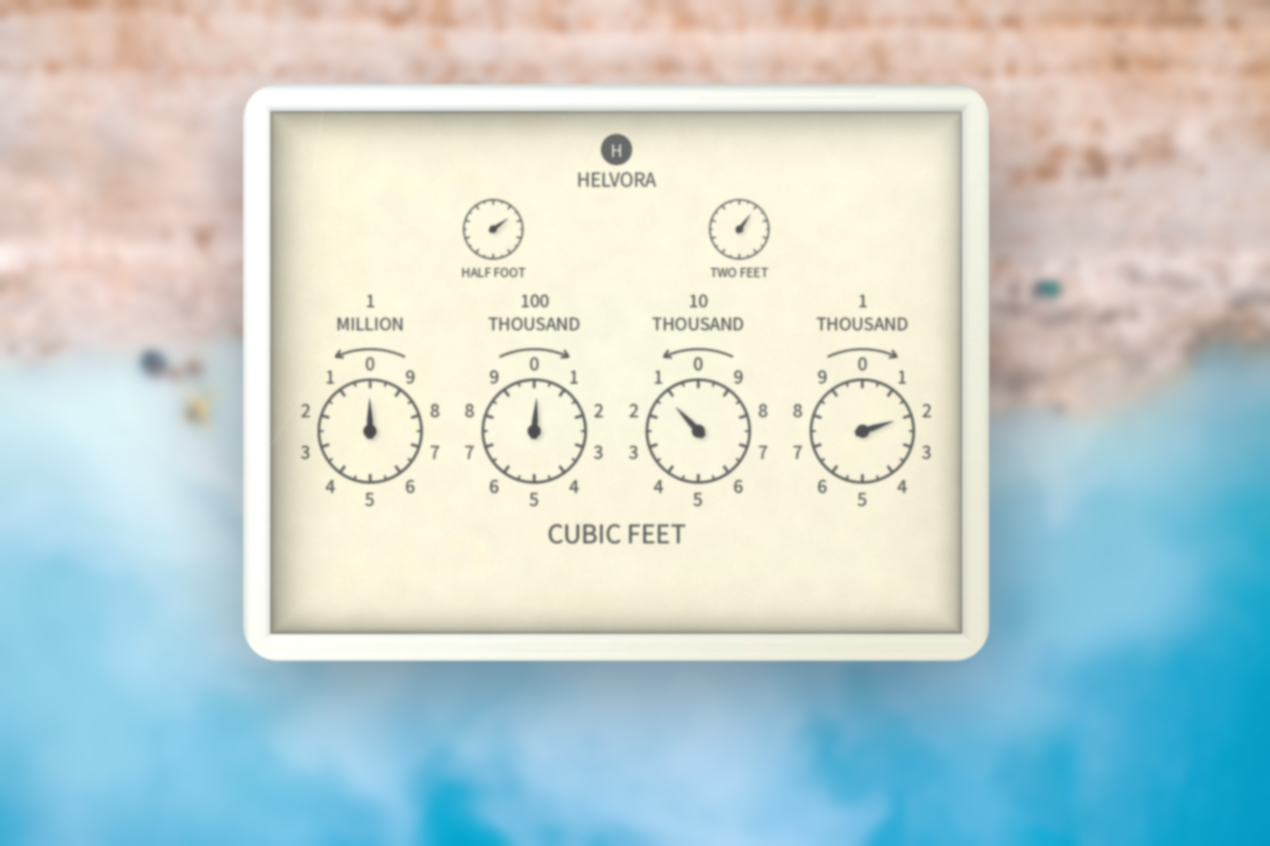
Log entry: 1200 ft³
